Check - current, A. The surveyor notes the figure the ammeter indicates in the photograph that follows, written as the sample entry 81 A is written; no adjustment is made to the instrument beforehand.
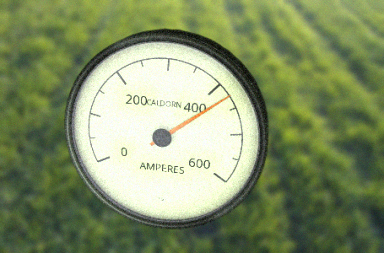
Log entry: 425 A
